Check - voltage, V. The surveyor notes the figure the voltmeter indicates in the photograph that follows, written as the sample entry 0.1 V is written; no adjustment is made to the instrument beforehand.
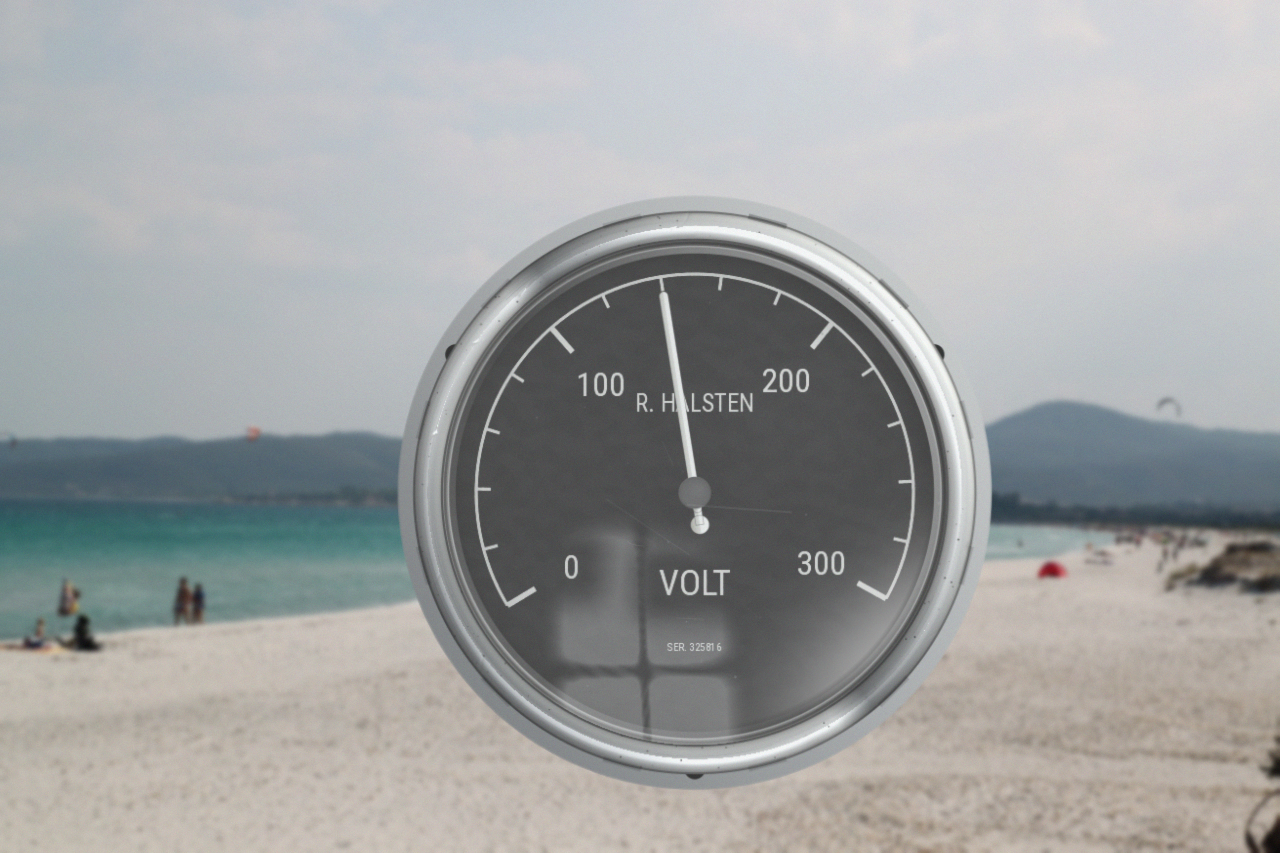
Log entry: 140 V
